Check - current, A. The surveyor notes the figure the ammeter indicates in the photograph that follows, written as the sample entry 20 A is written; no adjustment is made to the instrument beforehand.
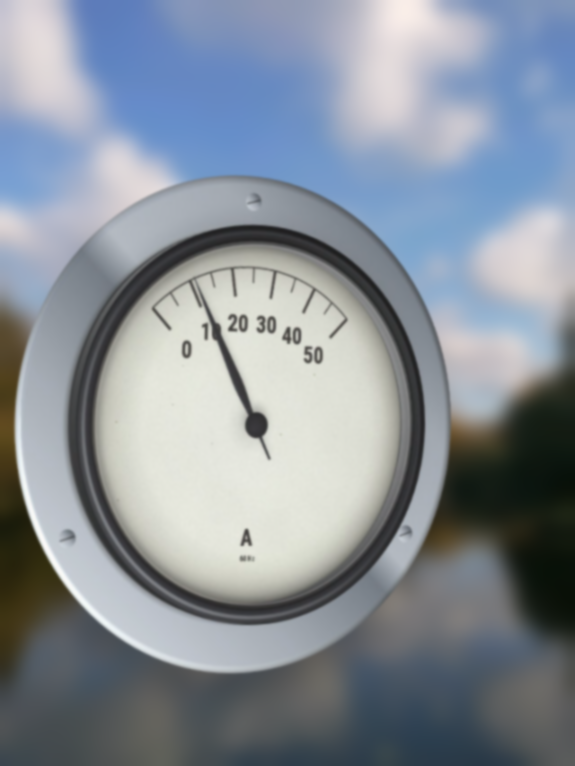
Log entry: 10 A
